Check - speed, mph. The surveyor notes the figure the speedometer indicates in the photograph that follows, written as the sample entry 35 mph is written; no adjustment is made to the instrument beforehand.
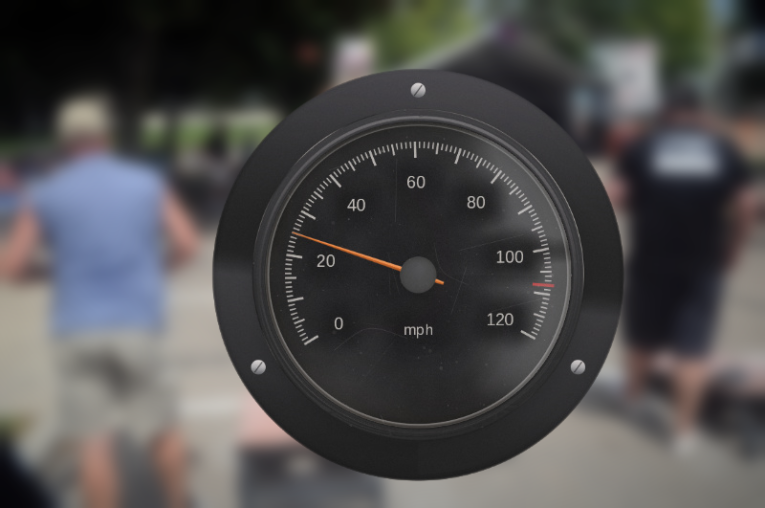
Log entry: 25 mph
